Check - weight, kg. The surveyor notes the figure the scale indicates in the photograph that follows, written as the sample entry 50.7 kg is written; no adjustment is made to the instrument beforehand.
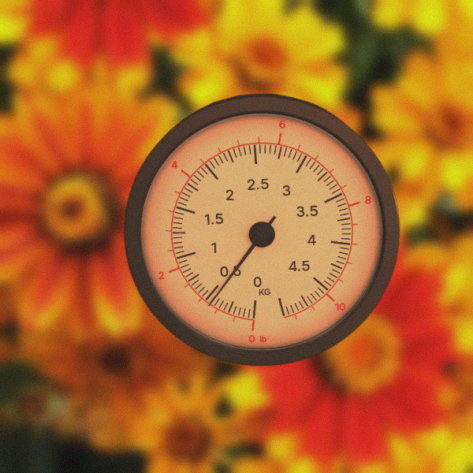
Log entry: 0.45 kg
